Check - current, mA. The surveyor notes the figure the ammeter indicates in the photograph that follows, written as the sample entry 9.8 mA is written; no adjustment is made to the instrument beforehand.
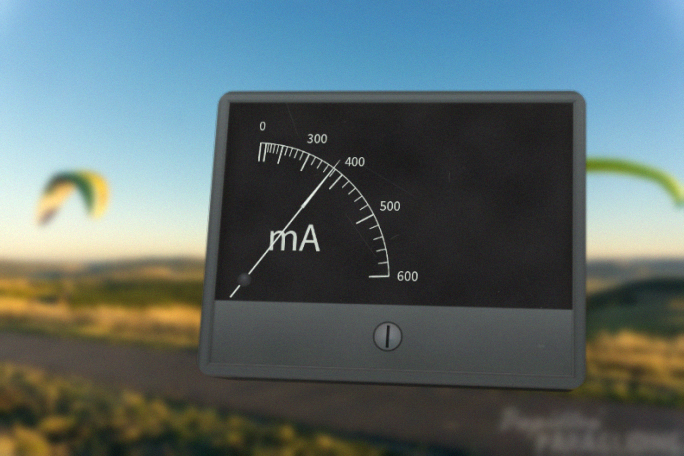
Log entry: 380 mA
